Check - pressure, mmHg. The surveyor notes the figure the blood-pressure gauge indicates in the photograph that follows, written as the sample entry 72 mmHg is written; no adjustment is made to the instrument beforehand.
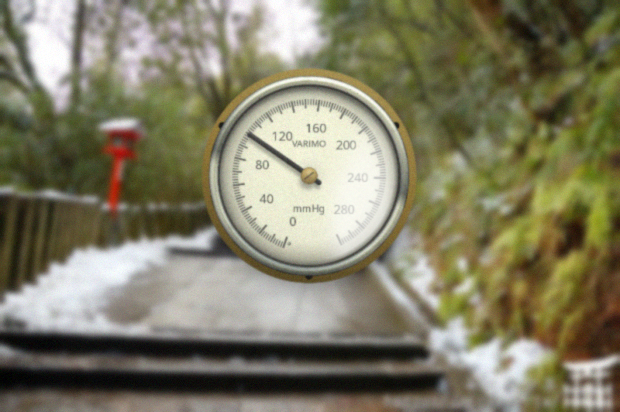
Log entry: 100 mmHg
